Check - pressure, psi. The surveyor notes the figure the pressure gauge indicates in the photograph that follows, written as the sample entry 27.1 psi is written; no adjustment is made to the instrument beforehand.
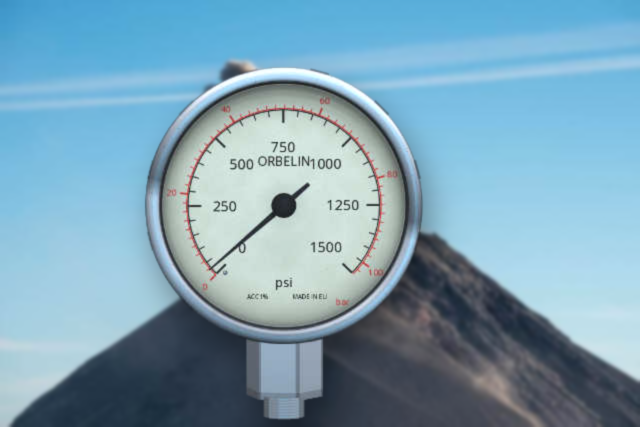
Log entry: 25 psi
